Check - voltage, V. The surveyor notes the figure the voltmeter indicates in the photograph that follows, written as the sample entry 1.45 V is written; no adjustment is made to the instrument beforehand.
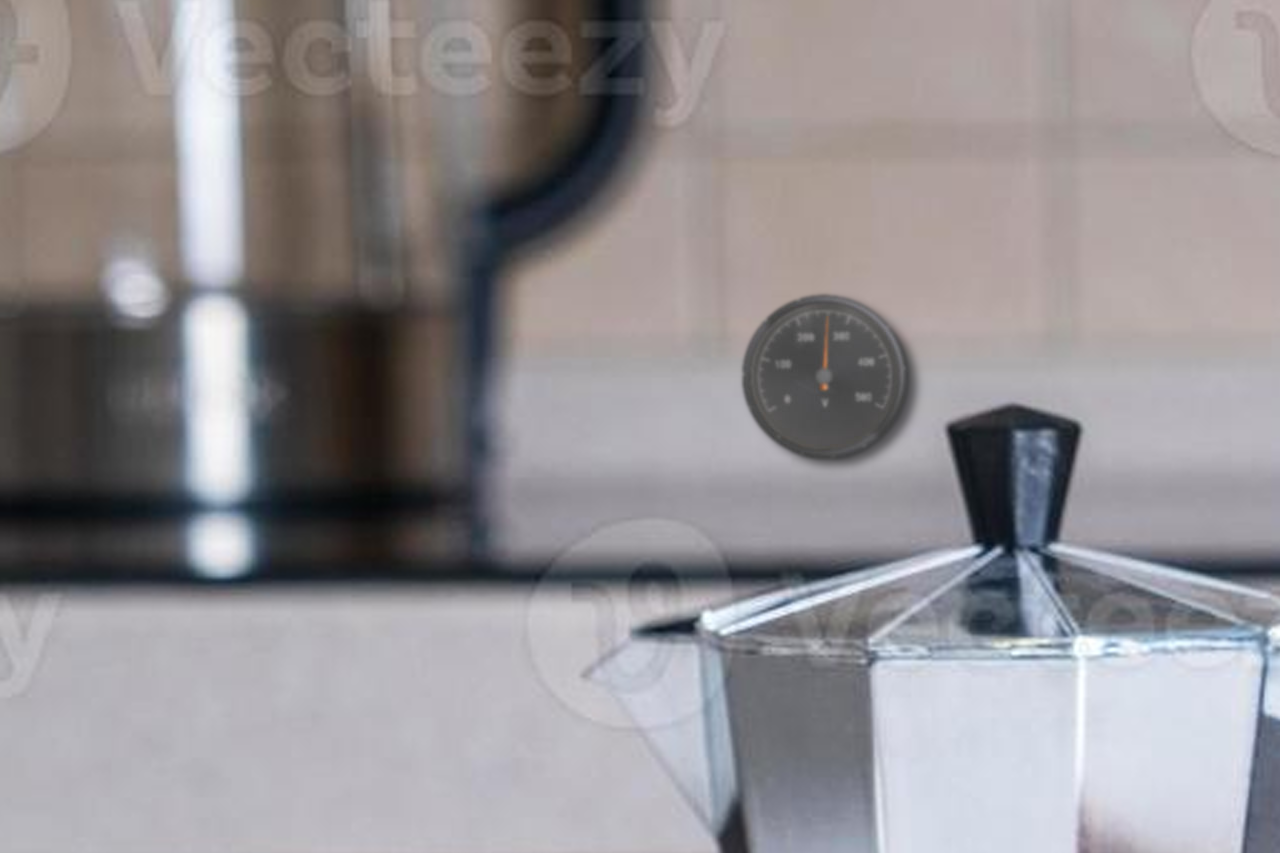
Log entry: 260 V
